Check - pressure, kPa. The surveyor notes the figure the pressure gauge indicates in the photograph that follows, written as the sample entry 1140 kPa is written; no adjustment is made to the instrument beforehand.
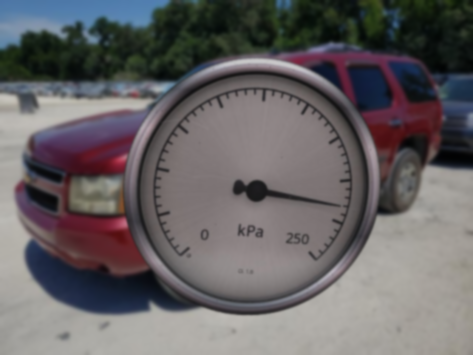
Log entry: 215 kPa
